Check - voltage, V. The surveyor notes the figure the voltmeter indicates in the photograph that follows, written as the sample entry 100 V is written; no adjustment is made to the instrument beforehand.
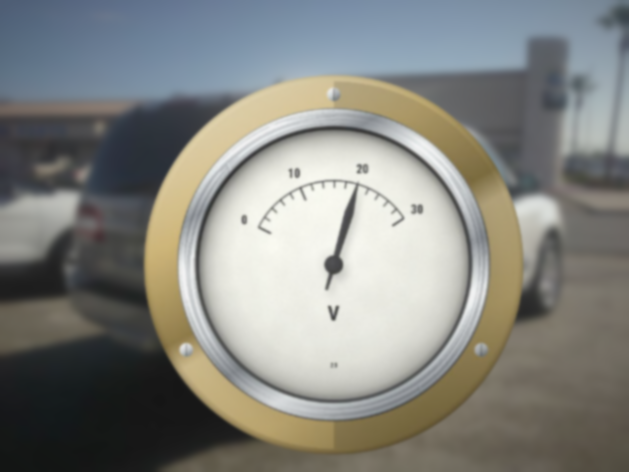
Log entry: 20 V
